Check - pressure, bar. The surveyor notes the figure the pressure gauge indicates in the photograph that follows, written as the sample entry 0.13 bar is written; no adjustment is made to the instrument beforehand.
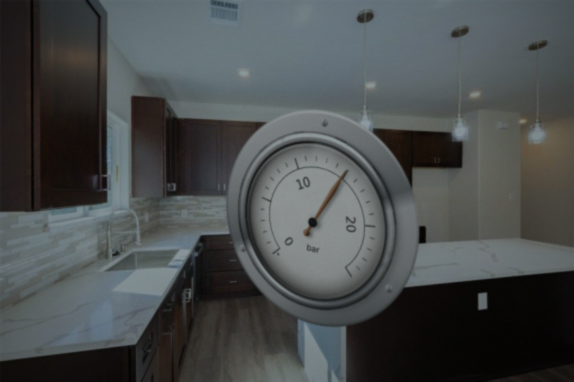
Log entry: 15 bar
